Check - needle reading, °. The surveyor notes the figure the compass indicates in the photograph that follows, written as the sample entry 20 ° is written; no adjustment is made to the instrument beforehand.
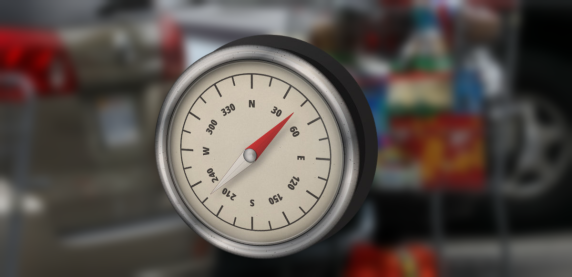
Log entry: 45 °
